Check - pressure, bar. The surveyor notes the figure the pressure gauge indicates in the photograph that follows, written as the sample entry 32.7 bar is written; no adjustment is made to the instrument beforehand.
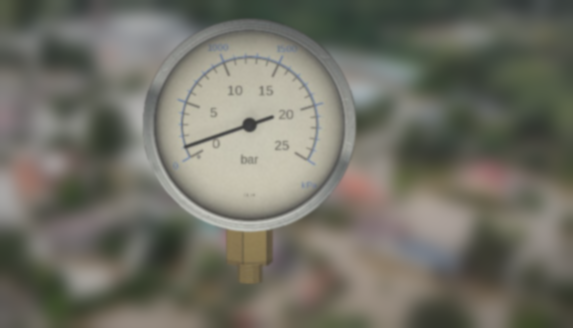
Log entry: 1 bar
